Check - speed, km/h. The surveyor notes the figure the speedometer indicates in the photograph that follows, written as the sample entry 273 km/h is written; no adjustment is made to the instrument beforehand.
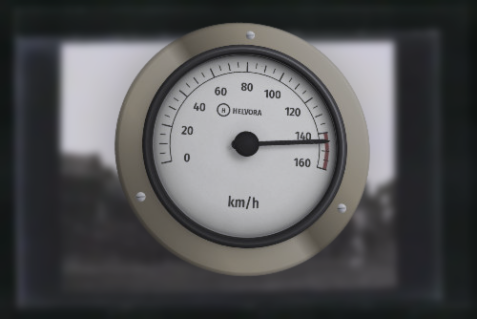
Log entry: 145 km/h
